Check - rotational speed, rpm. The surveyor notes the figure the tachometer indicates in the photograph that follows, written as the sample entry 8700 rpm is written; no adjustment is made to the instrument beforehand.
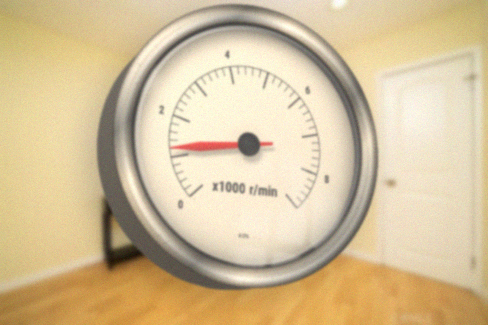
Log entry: 1200 rpm
